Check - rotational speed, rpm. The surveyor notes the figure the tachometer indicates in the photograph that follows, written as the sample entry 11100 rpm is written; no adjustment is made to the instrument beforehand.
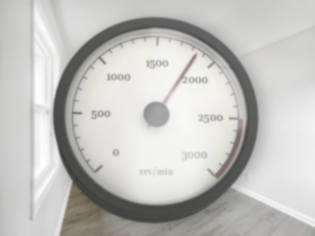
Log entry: 1850 rpm
